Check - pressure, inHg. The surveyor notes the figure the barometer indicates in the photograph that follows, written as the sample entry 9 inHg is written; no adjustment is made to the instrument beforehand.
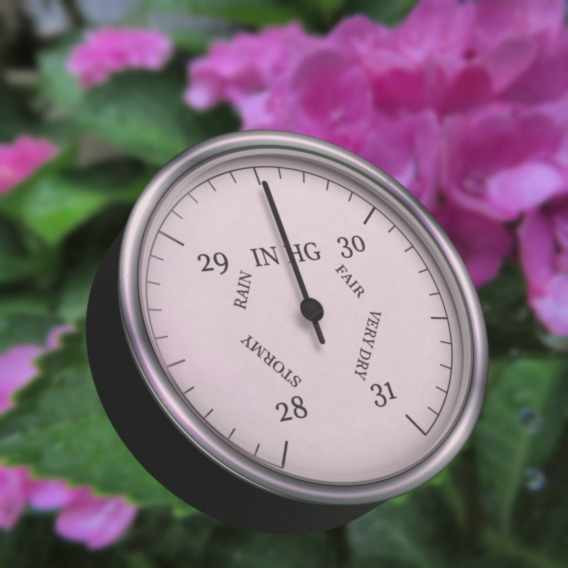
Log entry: 29.5 inHg
